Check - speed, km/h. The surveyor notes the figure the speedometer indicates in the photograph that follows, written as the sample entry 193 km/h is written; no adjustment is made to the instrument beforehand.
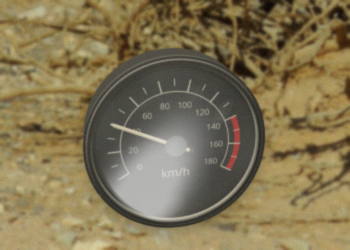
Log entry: 40 km/h
